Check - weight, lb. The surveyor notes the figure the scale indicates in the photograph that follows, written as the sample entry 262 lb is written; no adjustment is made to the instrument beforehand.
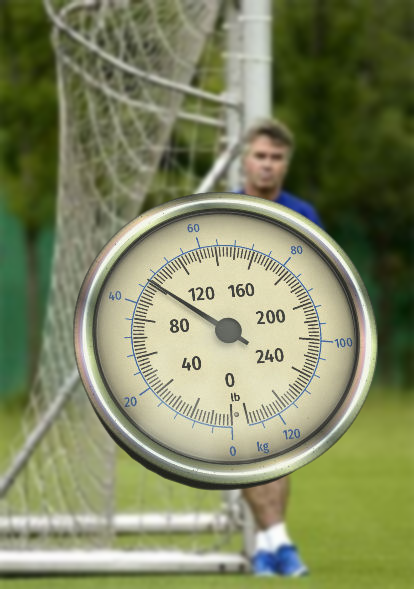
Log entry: 100 lb
